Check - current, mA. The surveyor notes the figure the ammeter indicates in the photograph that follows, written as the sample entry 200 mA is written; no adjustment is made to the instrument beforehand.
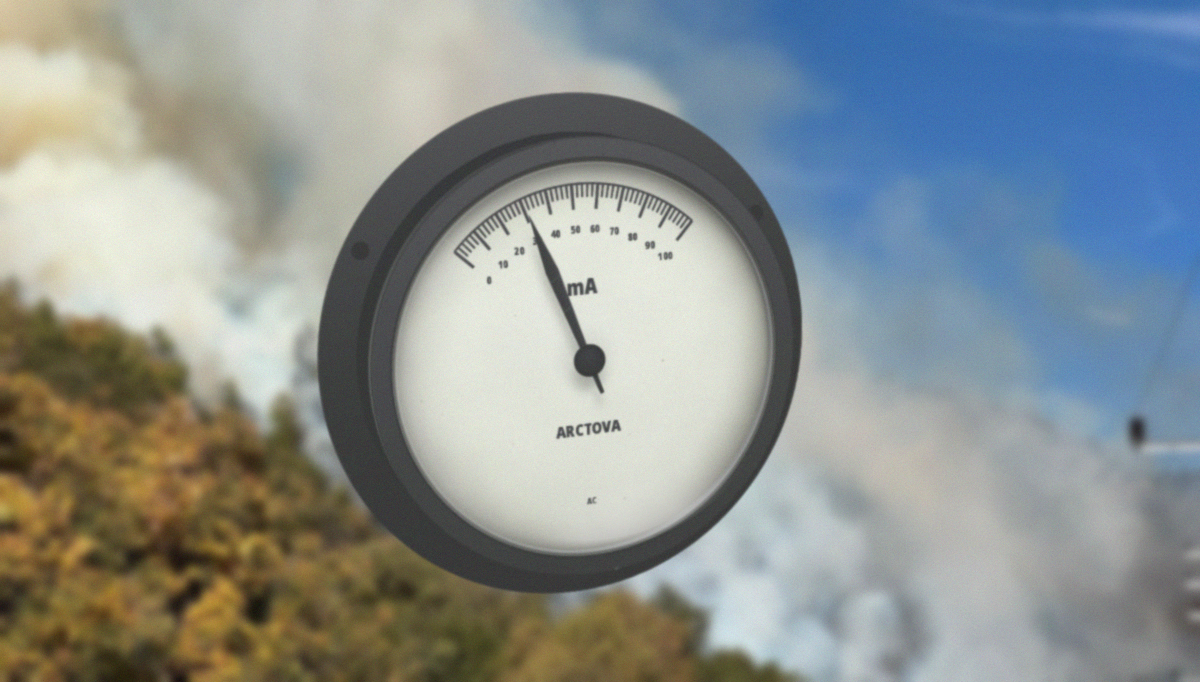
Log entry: 30 mA
